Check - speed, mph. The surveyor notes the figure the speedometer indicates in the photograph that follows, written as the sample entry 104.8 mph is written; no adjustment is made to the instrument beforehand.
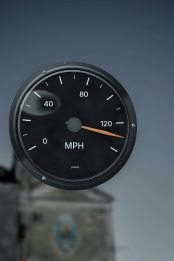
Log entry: 130 mph
